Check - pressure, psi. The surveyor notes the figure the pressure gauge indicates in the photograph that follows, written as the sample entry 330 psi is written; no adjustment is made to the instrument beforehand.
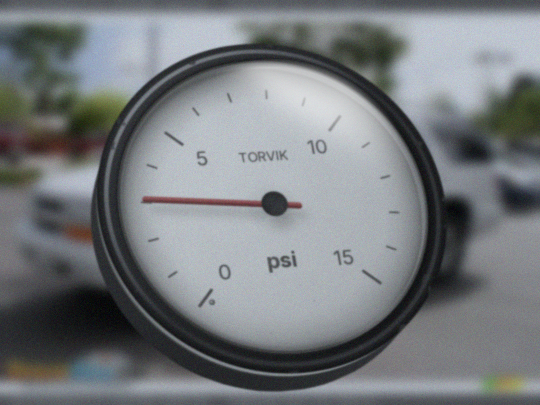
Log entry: 3 psi
